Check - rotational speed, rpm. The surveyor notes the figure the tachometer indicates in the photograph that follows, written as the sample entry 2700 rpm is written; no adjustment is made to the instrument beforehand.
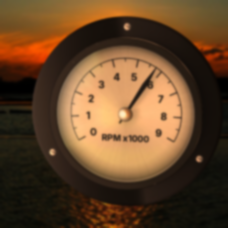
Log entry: 5750 rpm
